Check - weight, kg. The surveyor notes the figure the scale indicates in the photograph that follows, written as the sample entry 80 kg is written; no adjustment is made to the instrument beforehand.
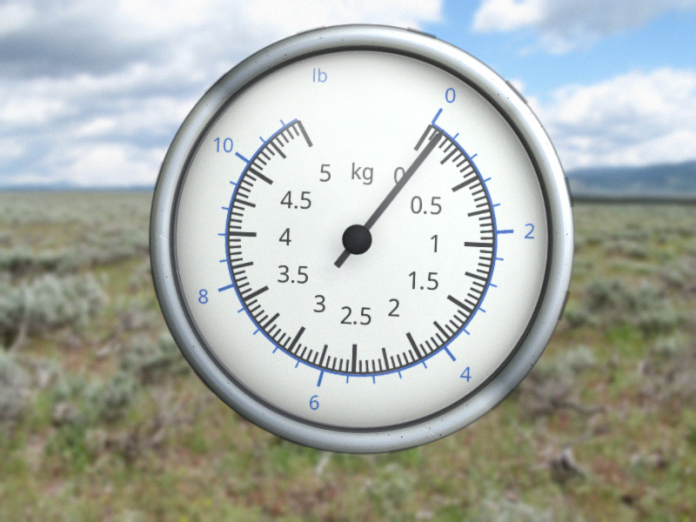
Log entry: 0.1 kg
